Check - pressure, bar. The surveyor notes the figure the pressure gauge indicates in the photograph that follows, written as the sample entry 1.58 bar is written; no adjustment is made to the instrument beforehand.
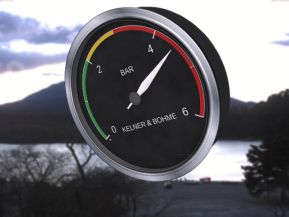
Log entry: 4.5 bar
